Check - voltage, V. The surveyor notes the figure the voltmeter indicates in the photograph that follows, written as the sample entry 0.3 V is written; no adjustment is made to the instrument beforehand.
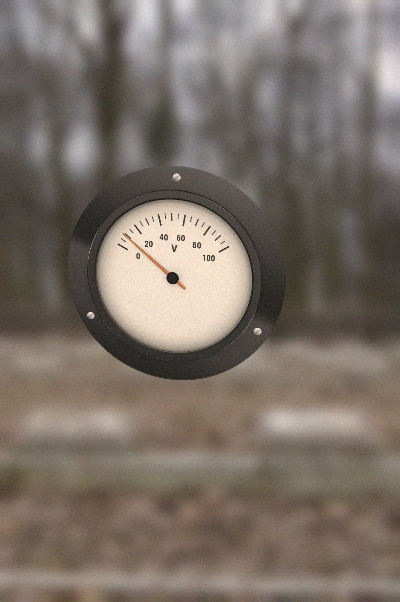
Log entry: 10 V
